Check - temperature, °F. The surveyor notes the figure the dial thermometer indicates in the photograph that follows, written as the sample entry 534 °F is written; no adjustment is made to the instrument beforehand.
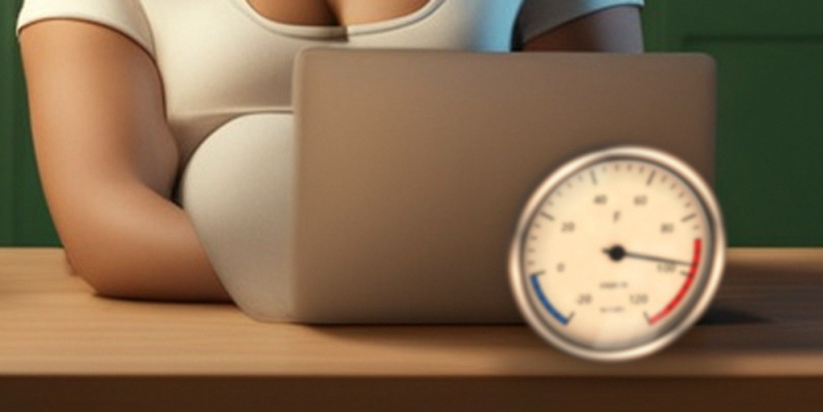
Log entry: 96 °F
